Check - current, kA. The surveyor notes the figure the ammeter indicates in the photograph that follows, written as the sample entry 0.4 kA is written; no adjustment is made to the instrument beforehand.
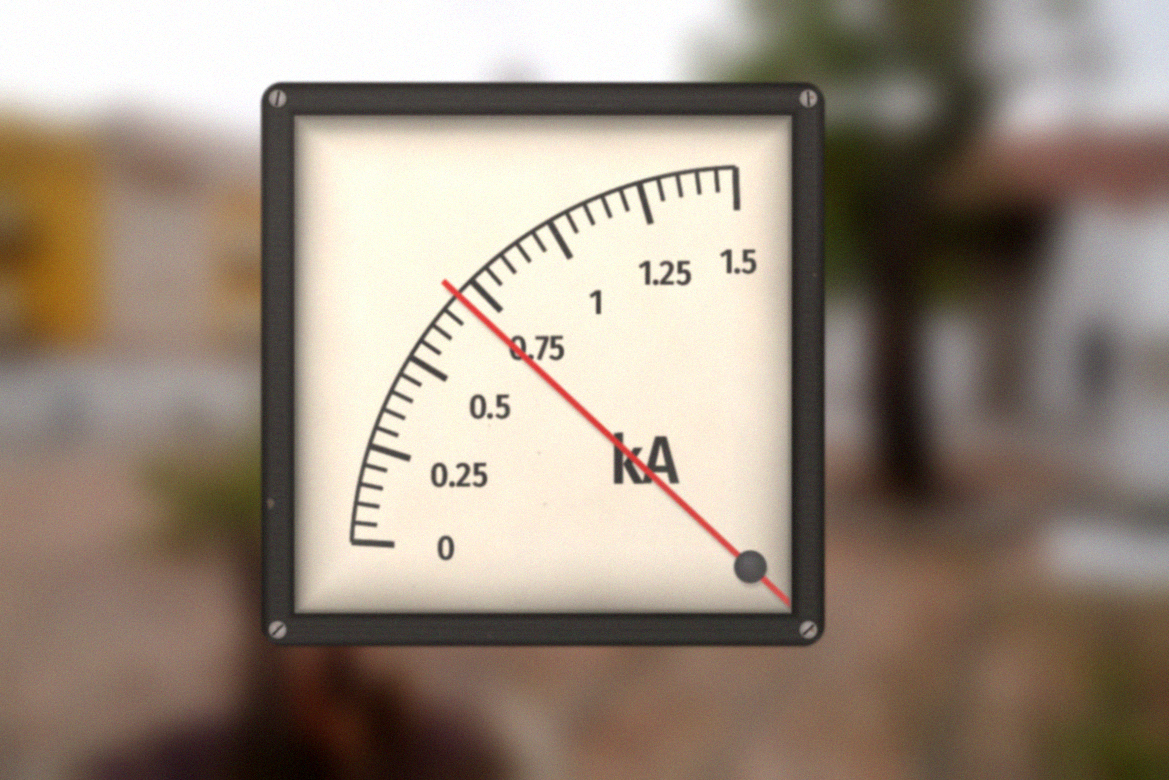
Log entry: 0.7 kA
